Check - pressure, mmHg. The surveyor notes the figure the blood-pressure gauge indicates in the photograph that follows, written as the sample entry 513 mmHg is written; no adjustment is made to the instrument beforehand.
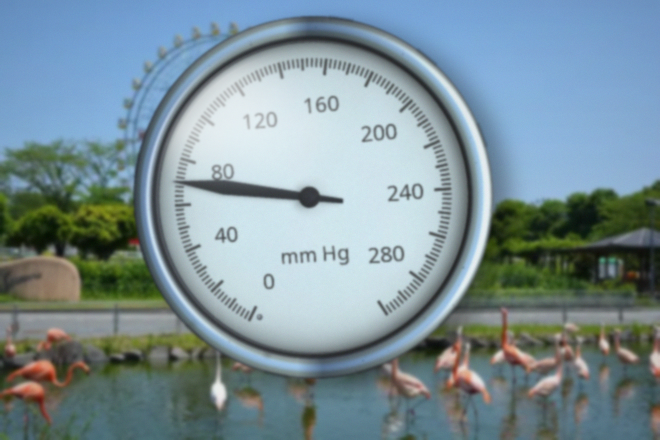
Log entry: 70 mmHg
